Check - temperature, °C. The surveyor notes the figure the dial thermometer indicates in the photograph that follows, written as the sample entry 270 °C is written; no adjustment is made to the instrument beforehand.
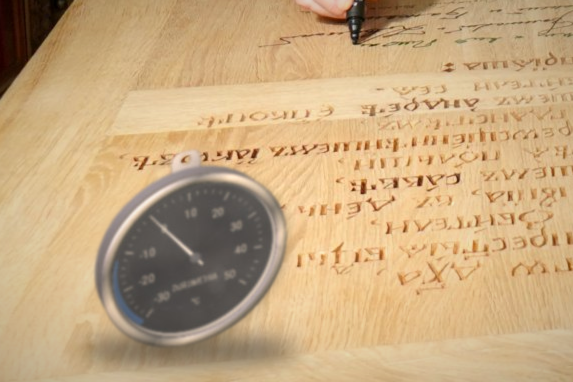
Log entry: 0 °C
